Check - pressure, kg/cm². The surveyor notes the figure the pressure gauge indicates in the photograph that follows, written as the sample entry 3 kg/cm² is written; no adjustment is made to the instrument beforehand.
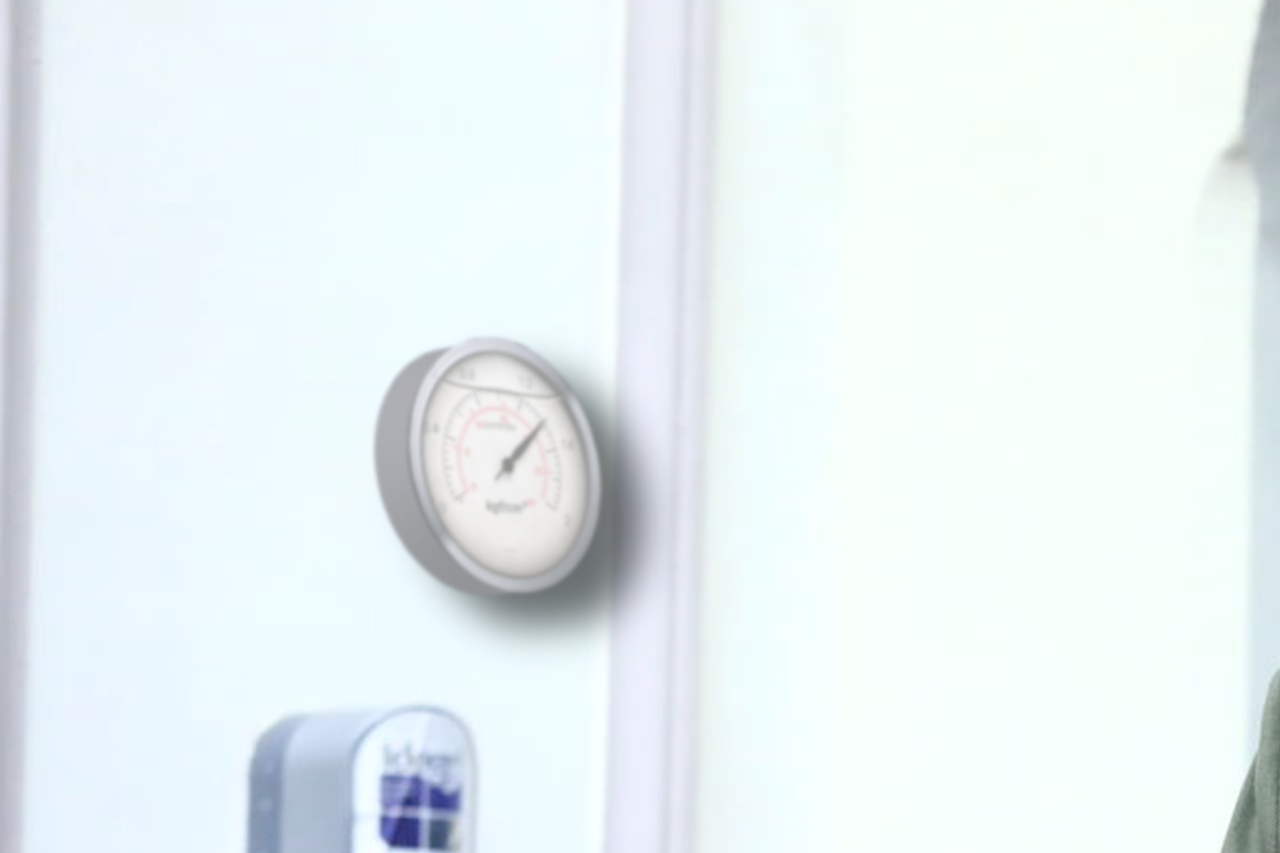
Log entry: 1.4 kg/cm²
